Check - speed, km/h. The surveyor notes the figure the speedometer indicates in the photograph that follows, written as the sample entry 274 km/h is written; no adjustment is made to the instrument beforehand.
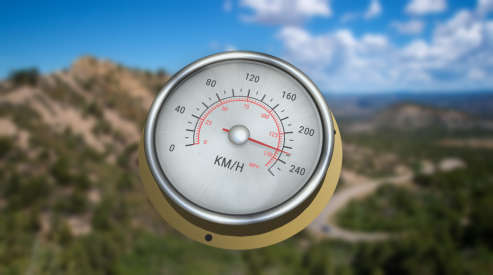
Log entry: 230 km/h
